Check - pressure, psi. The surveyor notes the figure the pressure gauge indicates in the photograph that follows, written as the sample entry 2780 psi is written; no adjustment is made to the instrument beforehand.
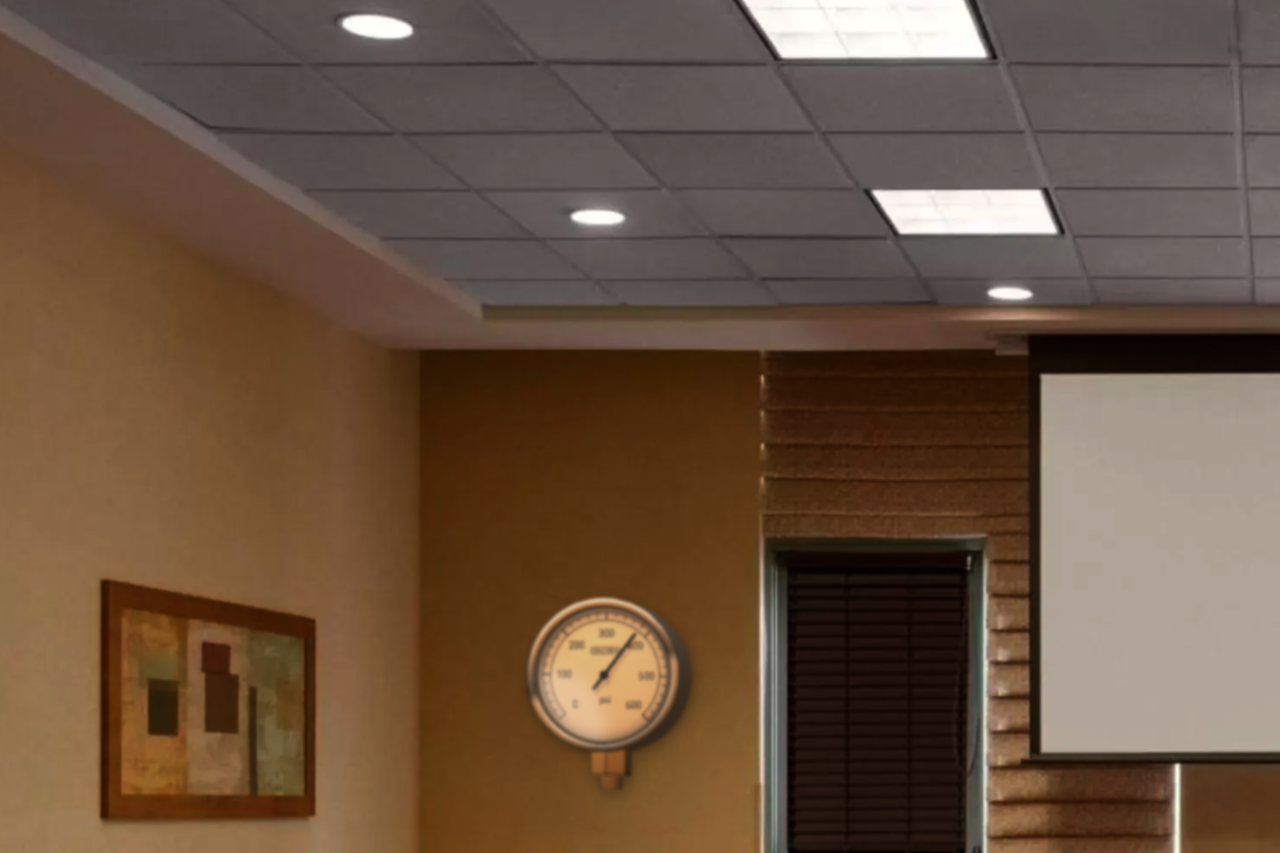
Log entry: 380 psi
